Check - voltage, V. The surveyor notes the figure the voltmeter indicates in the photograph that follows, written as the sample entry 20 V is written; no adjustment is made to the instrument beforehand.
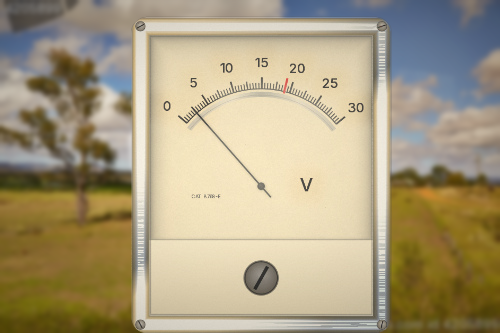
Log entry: 2.5 V
